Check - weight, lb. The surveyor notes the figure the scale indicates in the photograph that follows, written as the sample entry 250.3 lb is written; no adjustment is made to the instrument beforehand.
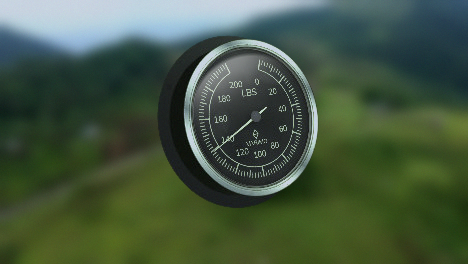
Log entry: 140 lb
